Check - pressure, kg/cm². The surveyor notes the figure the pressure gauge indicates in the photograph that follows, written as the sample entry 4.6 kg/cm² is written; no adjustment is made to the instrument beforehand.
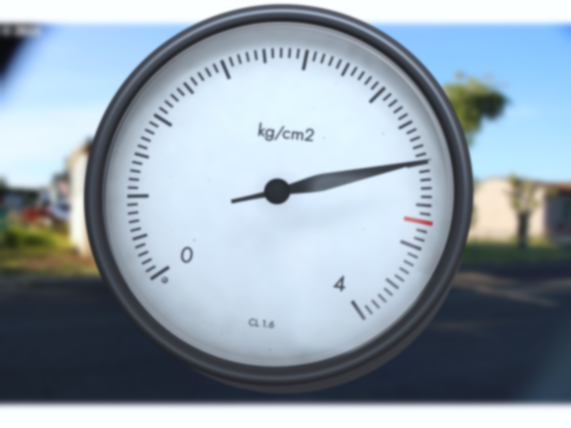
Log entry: 3 kg/cm²
